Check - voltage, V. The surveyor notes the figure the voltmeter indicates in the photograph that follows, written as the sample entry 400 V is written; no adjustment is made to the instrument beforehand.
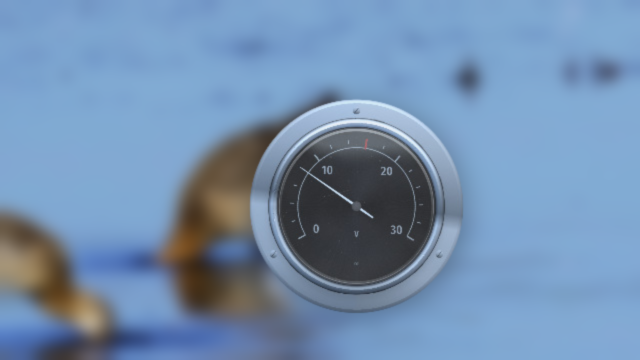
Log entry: 8 V
